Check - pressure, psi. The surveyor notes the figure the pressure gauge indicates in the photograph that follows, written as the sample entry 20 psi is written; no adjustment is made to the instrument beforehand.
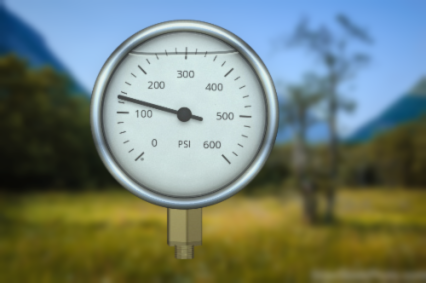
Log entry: 130 psi
